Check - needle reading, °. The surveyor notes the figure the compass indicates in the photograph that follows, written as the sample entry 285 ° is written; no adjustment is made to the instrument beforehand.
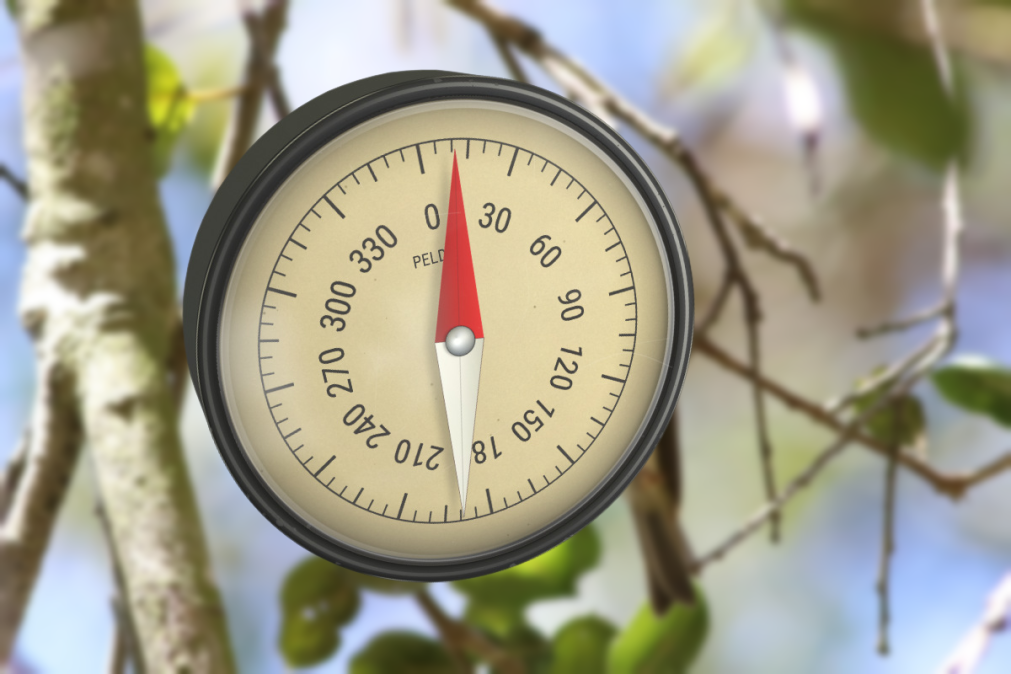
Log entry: 10 °
